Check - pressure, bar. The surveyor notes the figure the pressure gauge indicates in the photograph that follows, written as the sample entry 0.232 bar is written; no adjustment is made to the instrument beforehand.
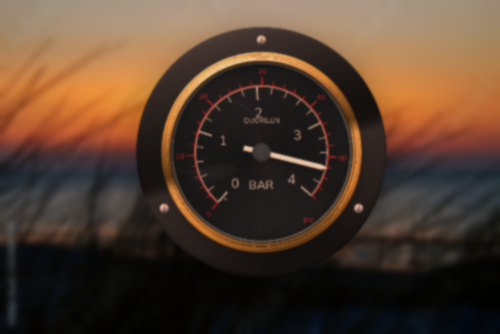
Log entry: 3.6 bar
